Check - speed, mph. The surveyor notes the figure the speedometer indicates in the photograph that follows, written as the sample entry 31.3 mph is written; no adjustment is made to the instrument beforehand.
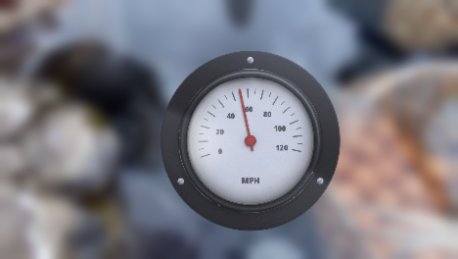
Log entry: 55 mph
